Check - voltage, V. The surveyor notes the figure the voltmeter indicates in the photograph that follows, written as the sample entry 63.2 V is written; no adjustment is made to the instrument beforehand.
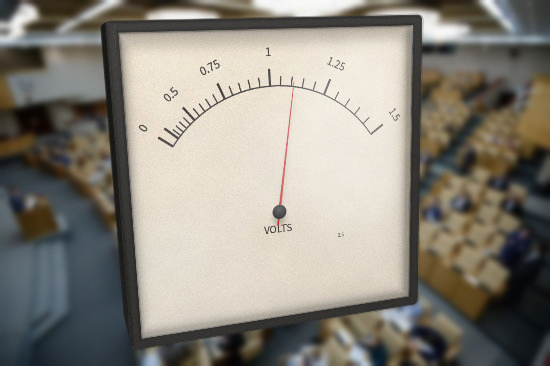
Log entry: 1.1 V
